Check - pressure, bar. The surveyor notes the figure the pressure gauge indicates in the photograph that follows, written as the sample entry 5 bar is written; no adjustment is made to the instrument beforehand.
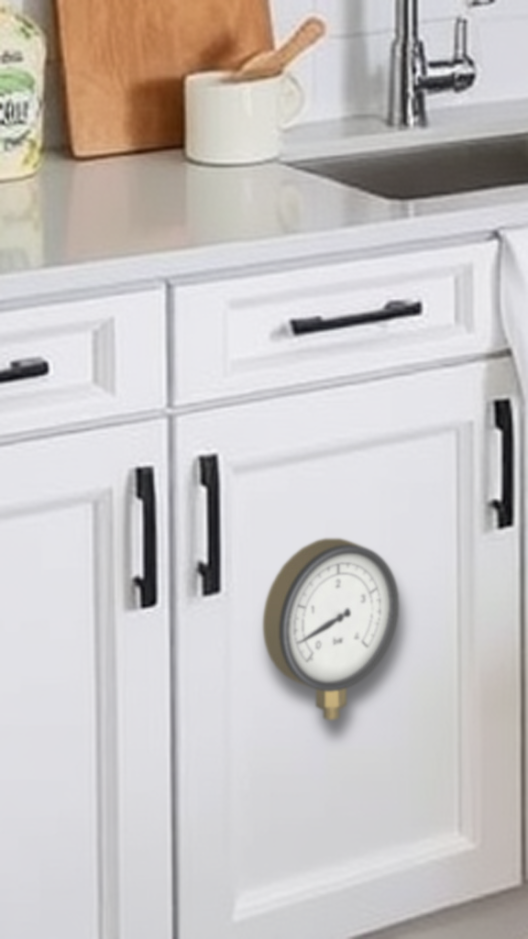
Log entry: 0.4 bar
